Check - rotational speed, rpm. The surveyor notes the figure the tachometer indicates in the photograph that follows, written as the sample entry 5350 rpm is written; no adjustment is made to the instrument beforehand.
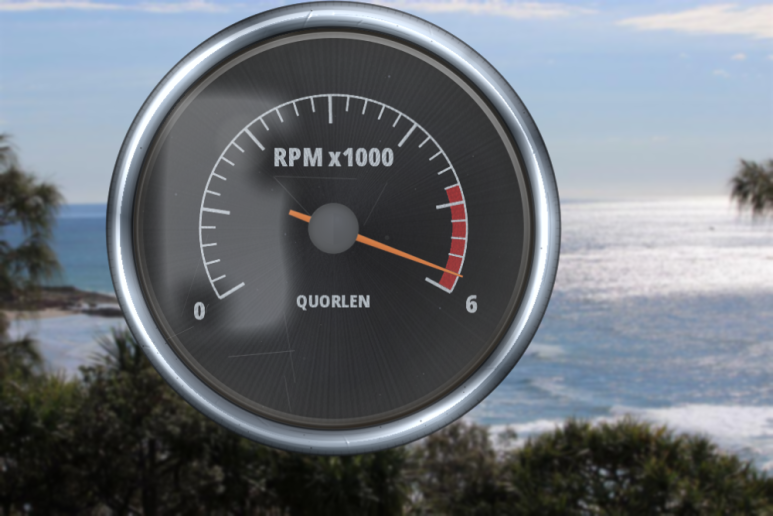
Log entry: 5800 rpm
